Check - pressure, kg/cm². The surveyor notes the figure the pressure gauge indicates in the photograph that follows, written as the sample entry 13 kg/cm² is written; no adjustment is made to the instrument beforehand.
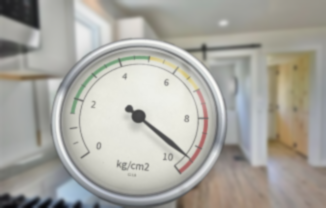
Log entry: 9.5 kg/cm²
